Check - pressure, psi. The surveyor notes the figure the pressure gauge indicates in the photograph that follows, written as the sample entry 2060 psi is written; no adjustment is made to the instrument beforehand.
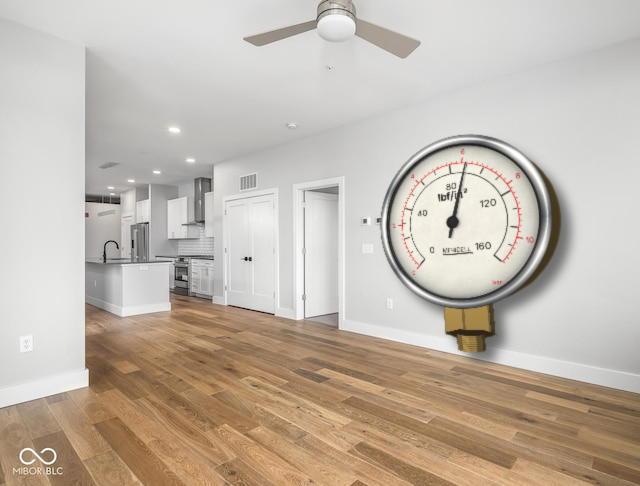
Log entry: 90 psi
